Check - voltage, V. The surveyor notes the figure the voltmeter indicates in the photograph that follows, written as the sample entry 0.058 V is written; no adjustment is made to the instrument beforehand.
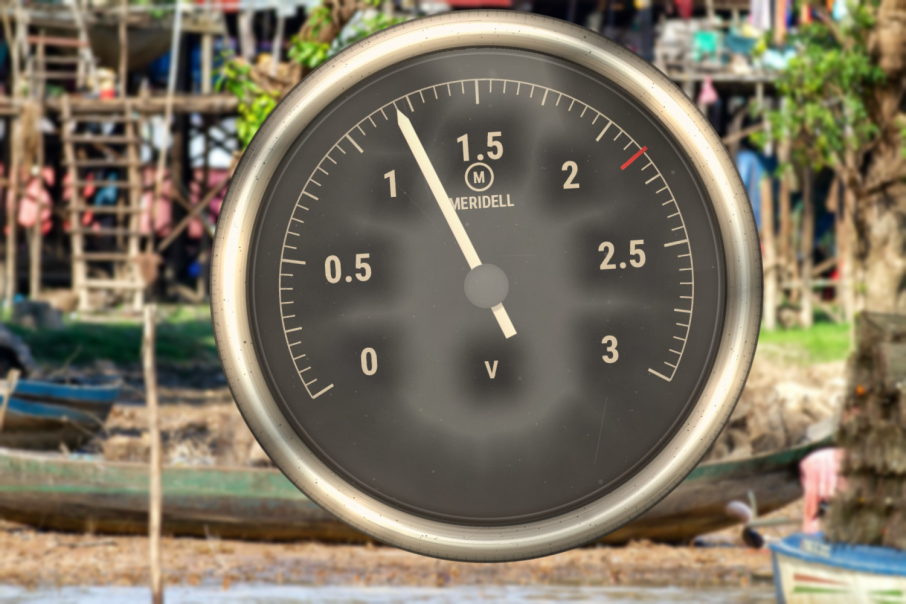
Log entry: 1.2 V
